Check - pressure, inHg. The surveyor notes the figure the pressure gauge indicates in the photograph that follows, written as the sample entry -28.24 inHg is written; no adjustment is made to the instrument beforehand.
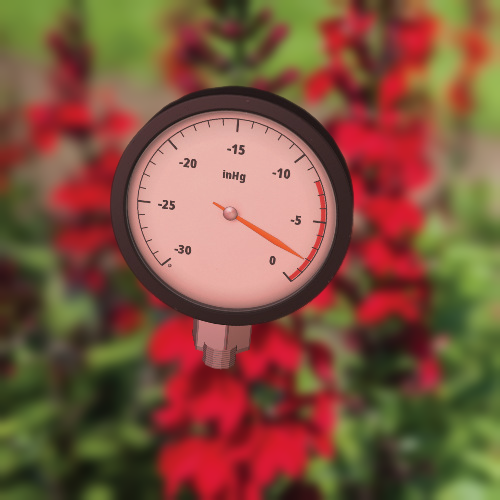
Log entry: -2 inHg
